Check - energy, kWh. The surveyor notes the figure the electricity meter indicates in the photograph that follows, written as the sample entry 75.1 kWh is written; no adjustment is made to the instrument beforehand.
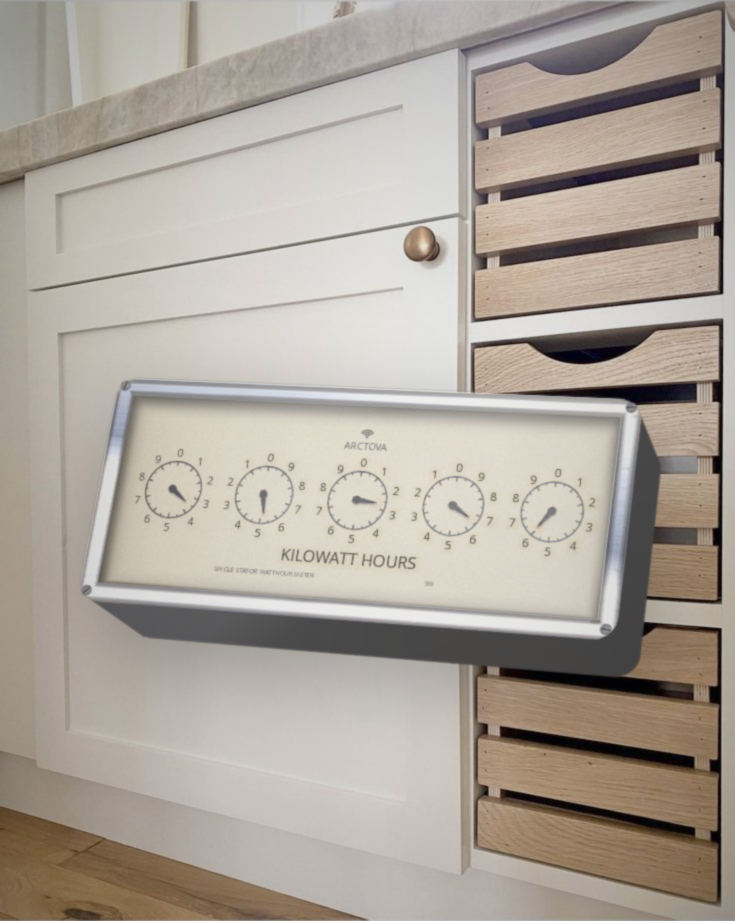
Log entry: 35266 kWh
